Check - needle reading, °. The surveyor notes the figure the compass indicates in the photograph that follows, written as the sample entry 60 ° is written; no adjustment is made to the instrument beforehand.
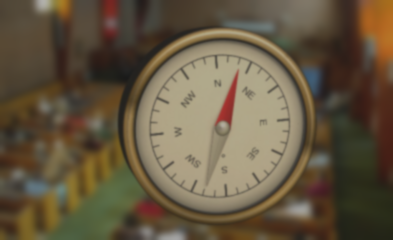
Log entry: 20 °
